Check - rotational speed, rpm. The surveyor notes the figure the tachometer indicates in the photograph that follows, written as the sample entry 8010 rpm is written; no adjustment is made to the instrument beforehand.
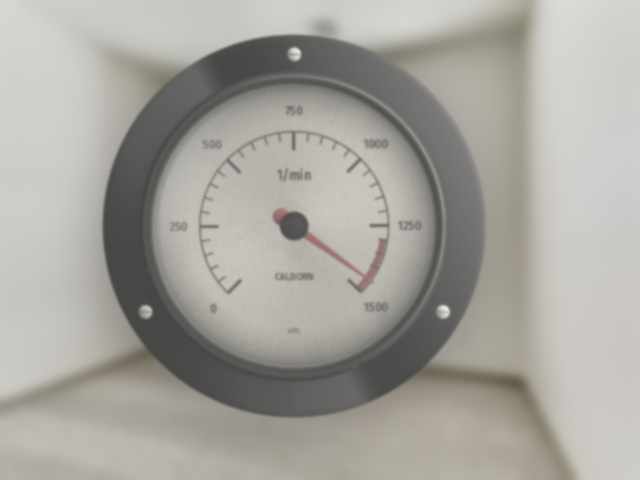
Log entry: 1450 rpm
